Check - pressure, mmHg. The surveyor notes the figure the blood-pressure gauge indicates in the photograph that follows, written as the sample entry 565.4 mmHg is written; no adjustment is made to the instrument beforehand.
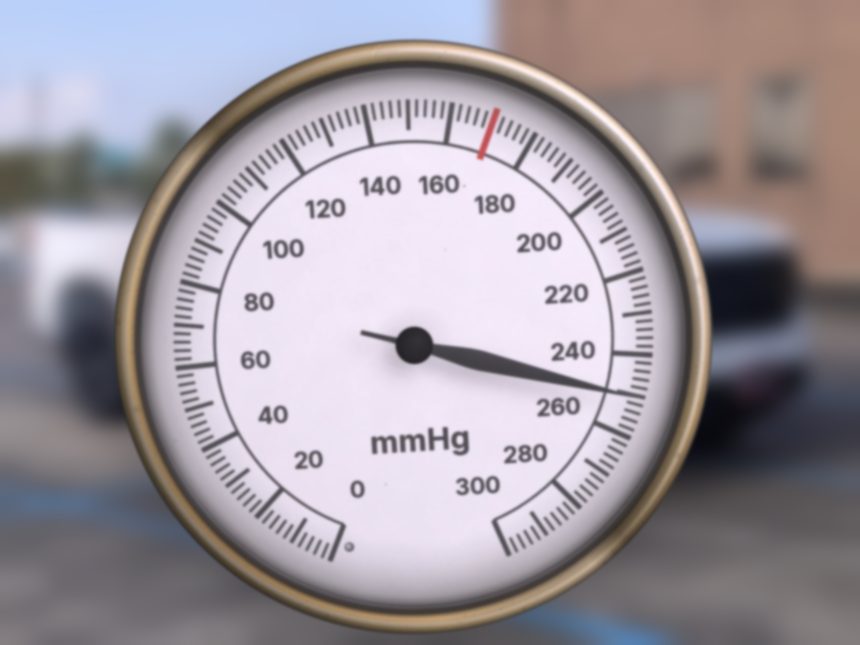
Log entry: 250 mmHg
